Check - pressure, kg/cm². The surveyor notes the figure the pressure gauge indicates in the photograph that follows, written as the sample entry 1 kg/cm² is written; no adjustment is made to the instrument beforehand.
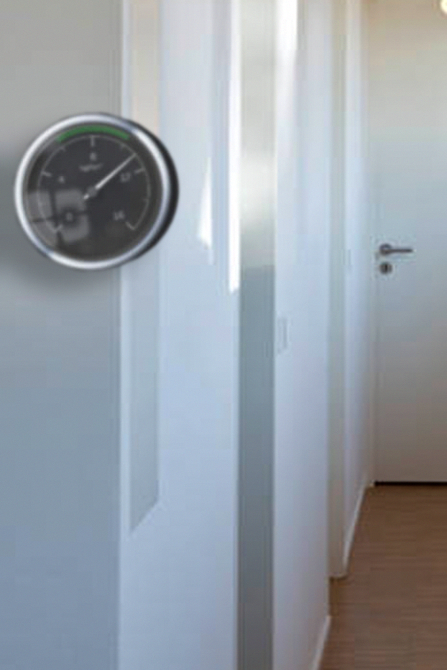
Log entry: 11 kg/cm²
